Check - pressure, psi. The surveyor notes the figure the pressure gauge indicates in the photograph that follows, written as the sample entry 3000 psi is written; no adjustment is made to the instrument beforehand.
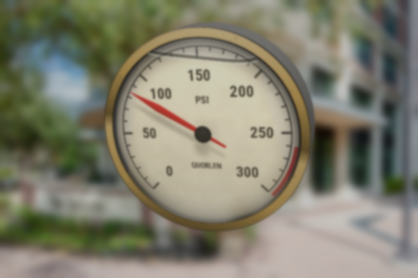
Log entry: 85 psi
